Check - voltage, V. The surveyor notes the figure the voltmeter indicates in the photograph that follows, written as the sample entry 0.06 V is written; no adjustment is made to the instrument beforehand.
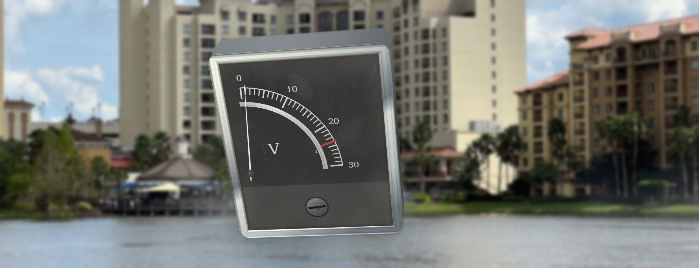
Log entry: 1 V
